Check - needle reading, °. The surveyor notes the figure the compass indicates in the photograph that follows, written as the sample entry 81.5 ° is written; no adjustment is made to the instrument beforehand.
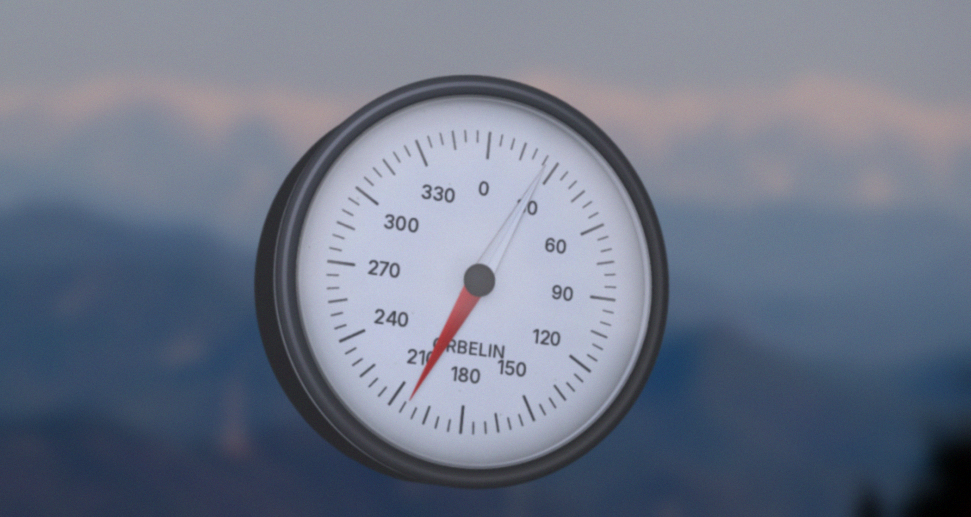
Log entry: 205 °
